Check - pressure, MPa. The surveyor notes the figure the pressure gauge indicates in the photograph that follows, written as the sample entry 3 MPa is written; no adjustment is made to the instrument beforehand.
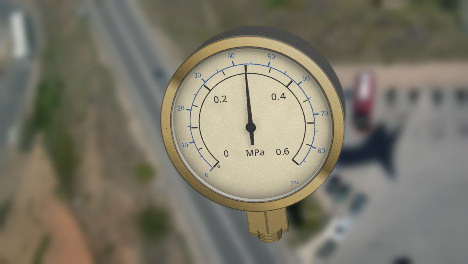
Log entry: 0.3 MPa
